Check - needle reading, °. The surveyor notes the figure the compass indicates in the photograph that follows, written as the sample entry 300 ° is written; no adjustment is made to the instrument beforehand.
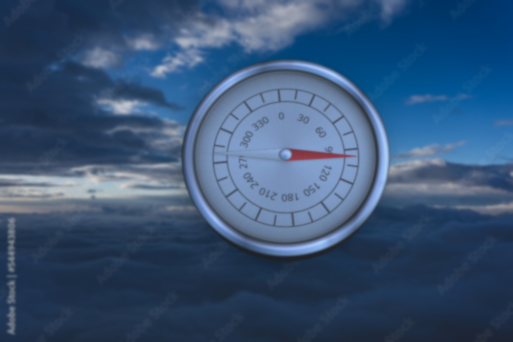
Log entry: 97.5 °
